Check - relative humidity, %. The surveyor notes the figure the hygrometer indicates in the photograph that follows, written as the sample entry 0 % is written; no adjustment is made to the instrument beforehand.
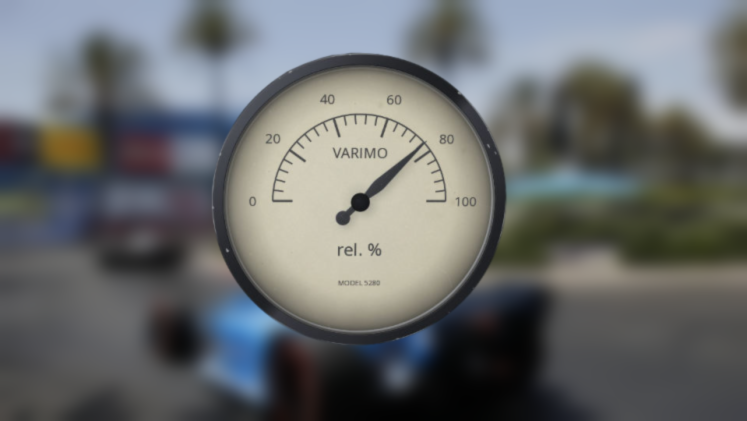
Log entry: 76 %
